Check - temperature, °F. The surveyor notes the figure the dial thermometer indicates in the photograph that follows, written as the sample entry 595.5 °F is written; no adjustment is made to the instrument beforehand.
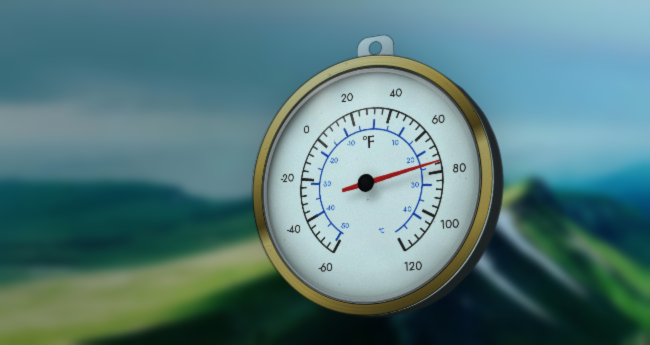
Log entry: 76 °F
